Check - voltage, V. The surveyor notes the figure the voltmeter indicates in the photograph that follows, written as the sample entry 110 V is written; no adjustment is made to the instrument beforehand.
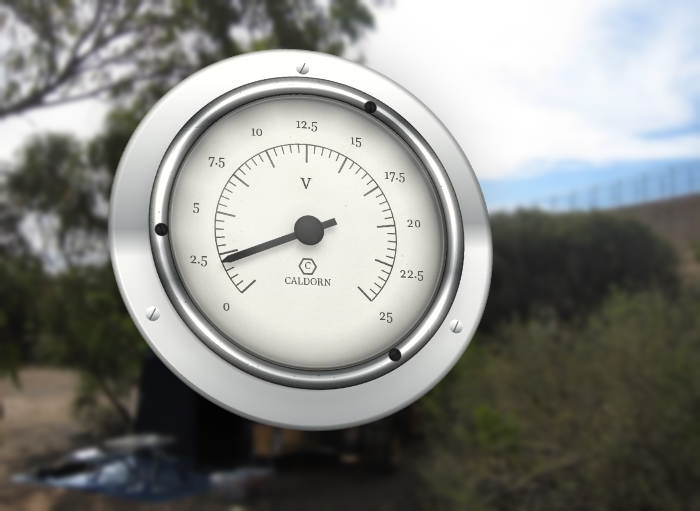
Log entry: 2 V
